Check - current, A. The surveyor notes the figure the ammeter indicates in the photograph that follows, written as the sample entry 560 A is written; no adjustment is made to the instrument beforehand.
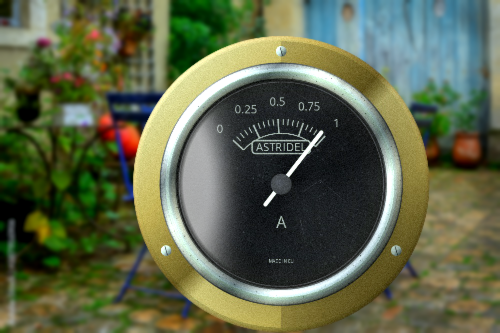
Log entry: 0.95 A
